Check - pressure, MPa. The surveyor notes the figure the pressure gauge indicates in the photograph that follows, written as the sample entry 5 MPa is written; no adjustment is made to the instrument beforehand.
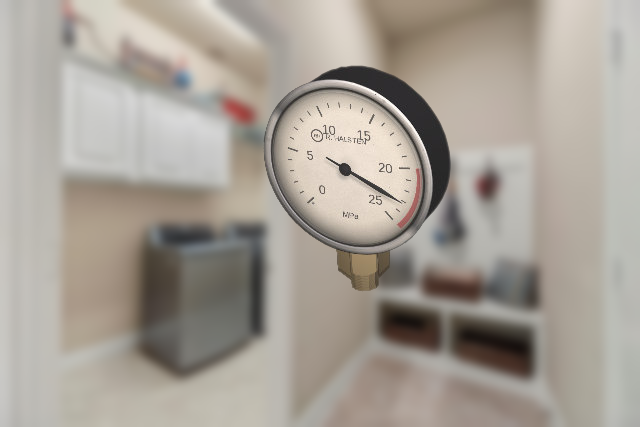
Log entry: 23 MPa
